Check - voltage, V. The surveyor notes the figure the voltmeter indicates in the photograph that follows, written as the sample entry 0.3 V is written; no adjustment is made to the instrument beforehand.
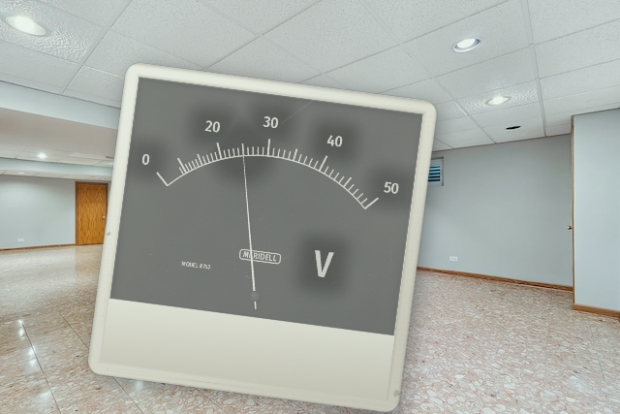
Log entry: 25 V
